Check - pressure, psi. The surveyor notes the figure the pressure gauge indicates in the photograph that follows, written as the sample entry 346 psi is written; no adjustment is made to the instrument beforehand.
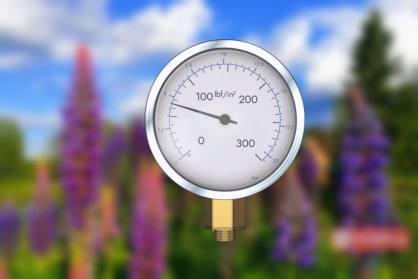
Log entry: 65 psi
